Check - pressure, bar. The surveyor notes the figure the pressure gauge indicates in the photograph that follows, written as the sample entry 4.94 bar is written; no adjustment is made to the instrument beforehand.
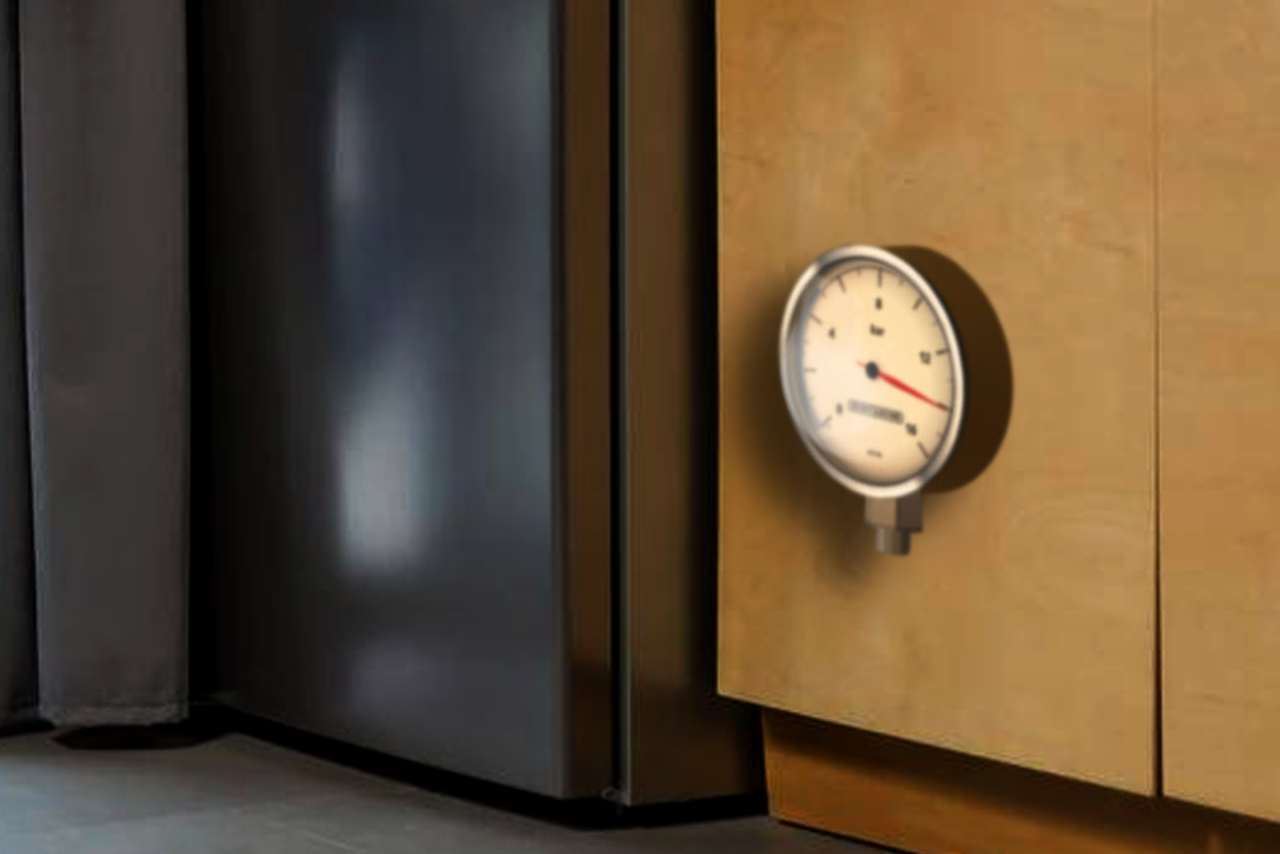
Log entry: 14 bar
